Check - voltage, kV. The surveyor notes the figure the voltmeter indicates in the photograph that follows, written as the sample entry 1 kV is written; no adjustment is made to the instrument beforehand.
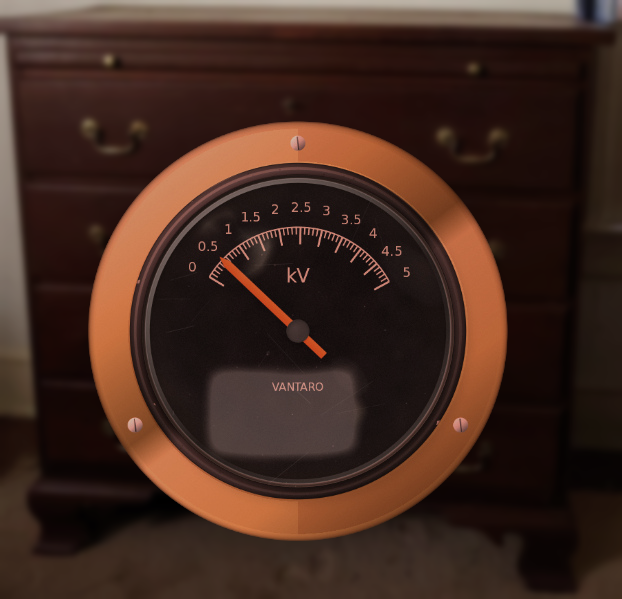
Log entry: 0.5 kV
